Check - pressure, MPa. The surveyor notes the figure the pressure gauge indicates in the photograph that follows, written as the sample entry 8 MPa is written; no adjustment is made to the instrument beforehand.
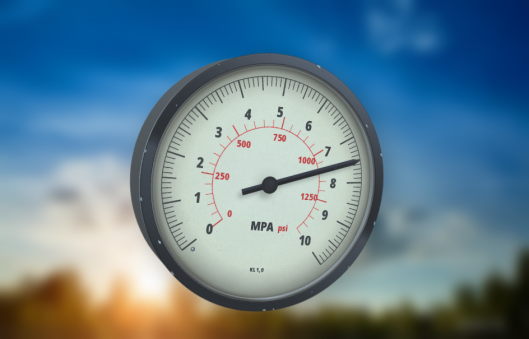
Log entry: 7.5 MPa
